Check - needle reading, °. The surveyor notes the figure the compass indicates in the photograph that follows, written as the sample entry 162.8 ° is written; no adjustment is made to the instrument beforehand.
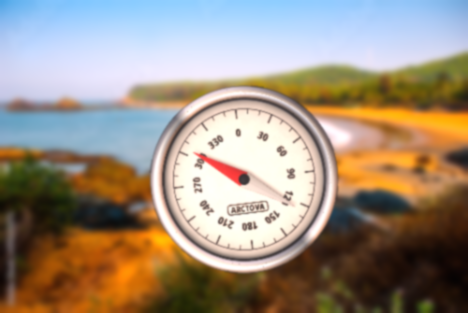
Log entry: 305 °
